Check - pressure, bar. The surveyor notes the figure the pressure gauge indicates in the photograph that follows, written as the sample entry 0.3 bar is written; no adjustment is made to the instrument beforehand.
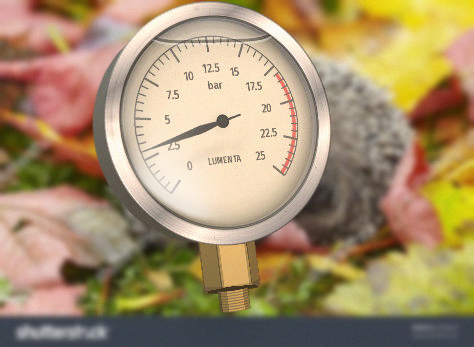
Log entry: 3 bar
